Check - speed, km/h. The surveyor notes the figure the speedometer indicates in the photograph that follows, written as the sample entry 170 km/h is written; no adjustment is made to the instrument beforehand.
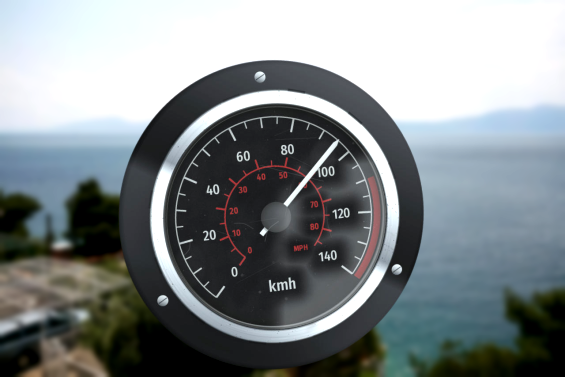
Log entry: 95 km/h
